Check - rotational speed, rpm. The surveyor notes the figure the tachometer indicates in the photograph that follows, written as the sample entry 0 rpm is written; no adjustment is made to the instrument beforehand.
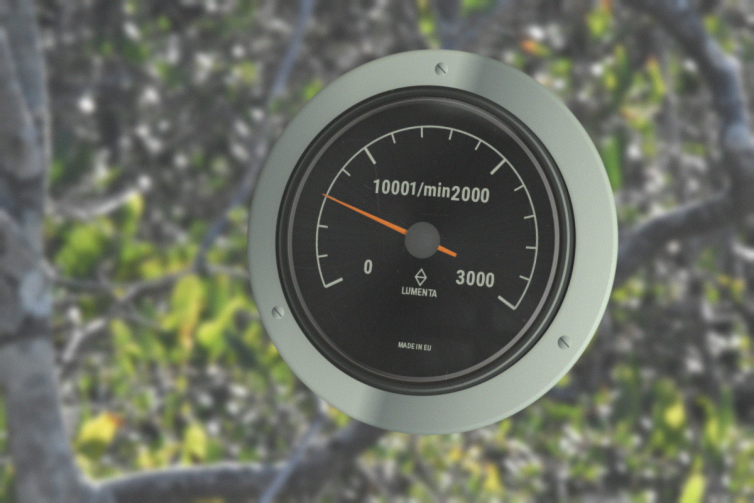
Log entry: 600 rpm
